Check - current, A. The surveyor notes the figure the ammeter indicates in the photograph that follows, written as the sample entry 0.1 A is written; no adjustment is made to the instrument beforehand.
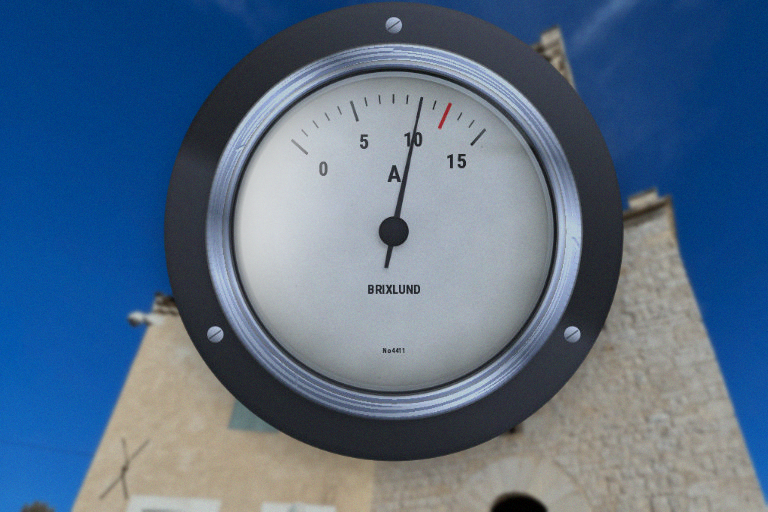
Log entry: 10 A
